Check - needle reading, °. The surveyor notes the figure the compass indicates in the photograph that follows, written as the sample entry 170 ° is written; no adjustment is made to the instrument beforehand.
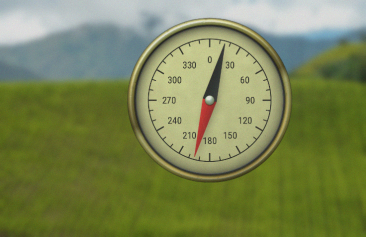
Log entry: 195 °
